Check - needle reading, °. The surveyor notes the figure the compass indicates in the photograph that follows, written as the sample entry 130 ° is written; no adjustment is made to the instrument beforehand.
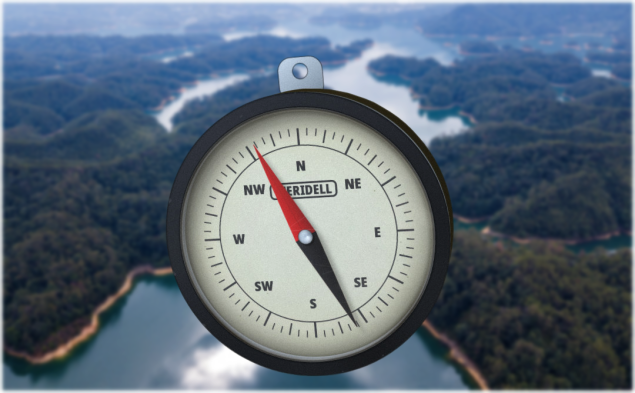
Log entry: 335 °
